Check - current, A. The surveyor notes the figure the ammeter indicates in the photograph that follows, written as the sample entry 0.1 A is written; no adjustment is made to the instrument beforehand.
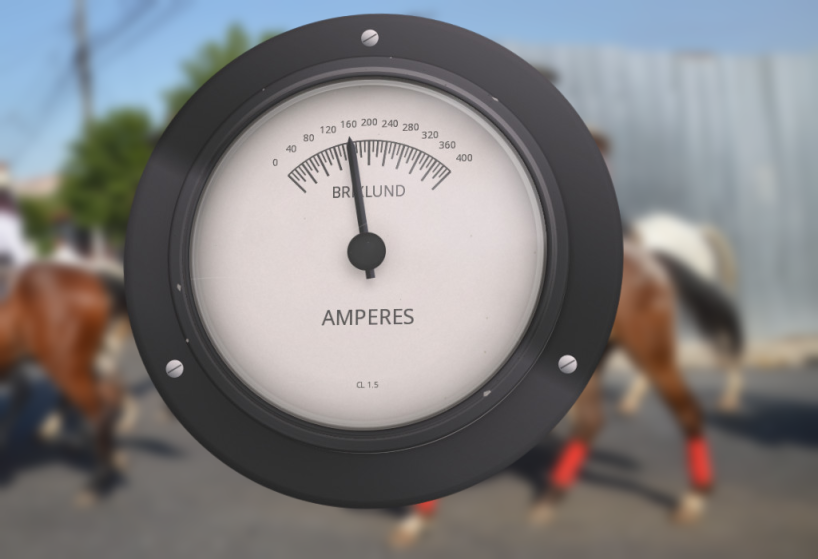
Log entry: 160 A
